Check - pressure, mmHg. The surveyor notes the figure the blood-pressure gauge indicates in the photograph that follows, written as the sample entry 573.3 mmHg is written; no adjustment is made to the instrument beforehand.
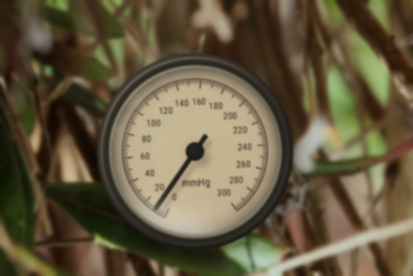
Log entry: 10 mmHg
